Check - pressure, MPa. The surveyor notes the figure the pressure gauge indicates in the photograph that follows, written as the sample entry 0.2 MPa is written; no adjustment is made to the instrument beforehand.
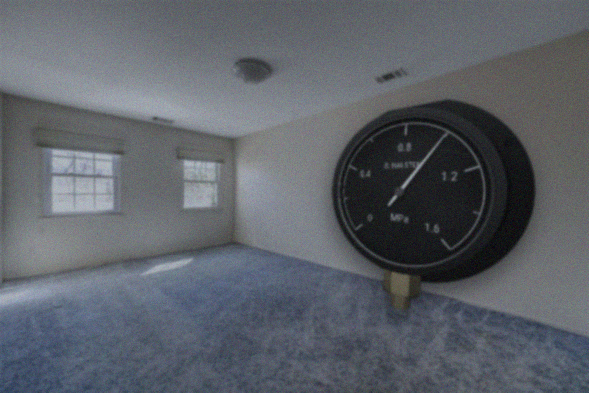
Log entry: 1 MPa
